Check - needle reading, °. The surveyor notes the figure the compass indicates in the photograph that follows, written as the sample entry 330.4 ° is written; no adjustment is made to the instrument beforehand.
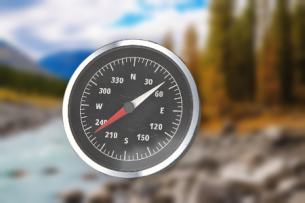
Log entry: 230 °
